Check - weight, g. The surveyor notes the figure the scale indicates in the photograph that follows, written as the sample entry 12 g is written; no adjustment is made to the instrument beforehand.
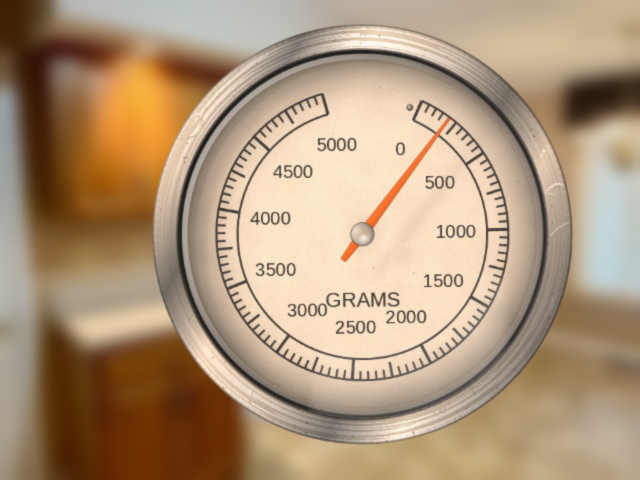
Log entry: 200 g
